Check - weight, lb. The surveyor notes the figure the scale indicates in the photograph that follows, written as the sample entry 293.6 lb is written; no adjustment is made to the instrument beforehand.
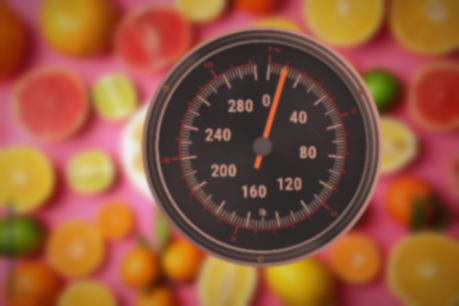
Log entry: 10 lb
